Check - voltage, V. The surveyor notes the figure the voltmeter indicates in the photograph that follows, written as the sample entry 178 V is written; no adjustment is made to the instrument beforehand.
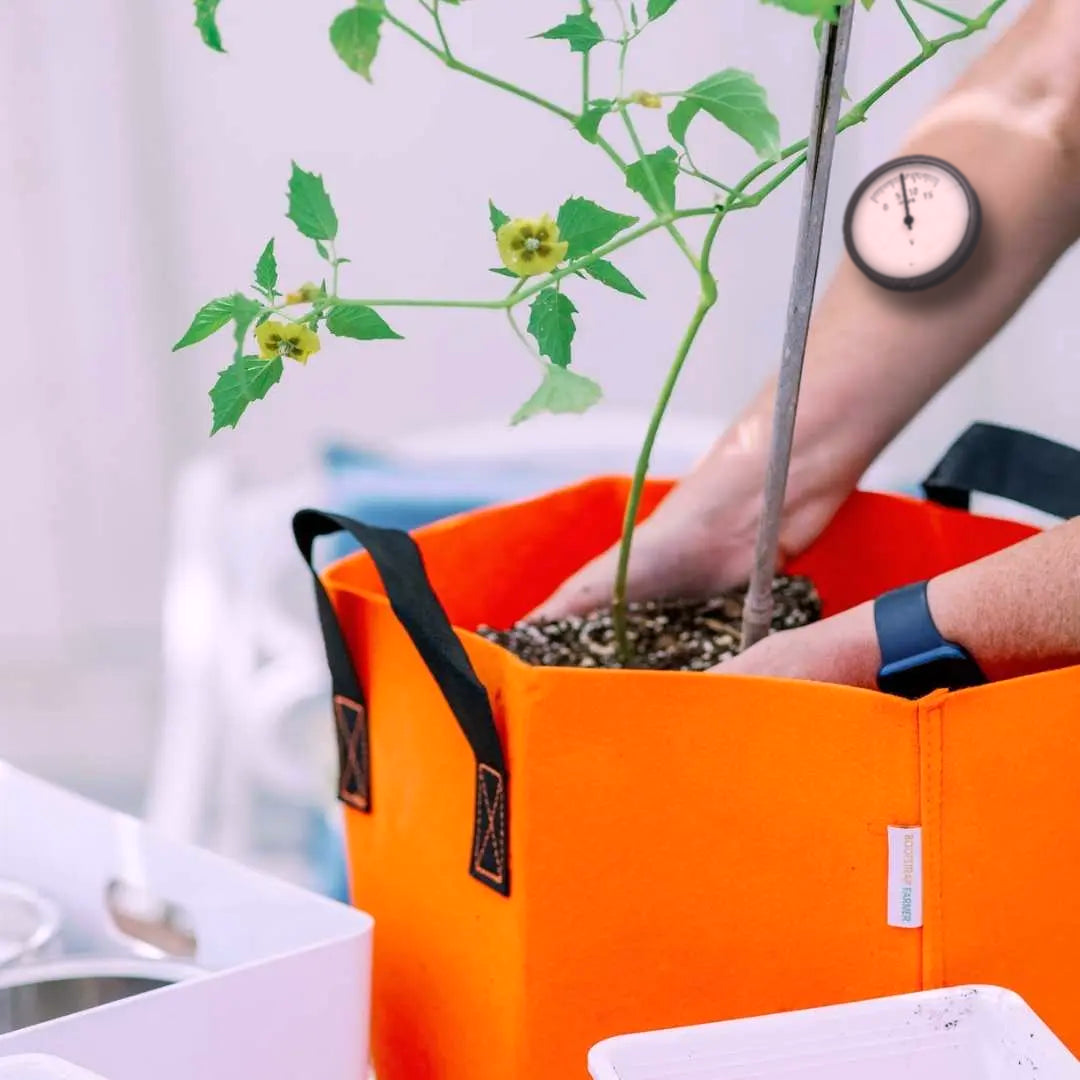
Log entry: 7.5 V
